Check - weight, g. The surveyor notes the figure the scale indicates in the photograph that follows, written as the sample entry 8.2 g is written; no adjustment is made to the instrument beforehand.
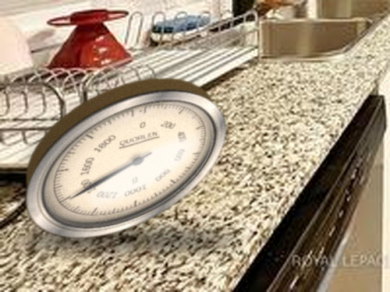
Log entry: 1400 g
